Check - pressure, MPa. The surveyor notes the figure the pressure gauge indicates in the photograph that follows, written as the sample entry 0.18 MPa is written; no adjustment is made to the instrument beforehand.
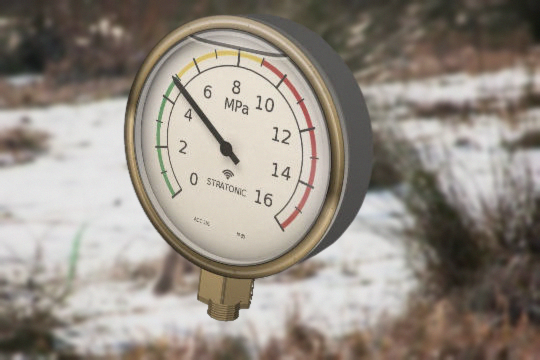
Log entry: 5 MPa
